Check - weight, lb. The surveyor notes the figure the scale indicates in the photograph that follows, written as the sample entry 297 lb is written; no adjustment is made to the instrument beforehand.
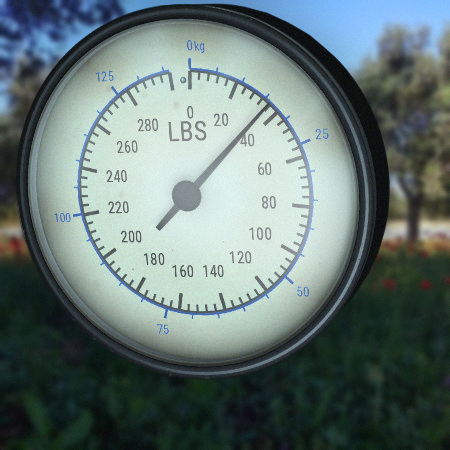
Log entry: 36 lb
